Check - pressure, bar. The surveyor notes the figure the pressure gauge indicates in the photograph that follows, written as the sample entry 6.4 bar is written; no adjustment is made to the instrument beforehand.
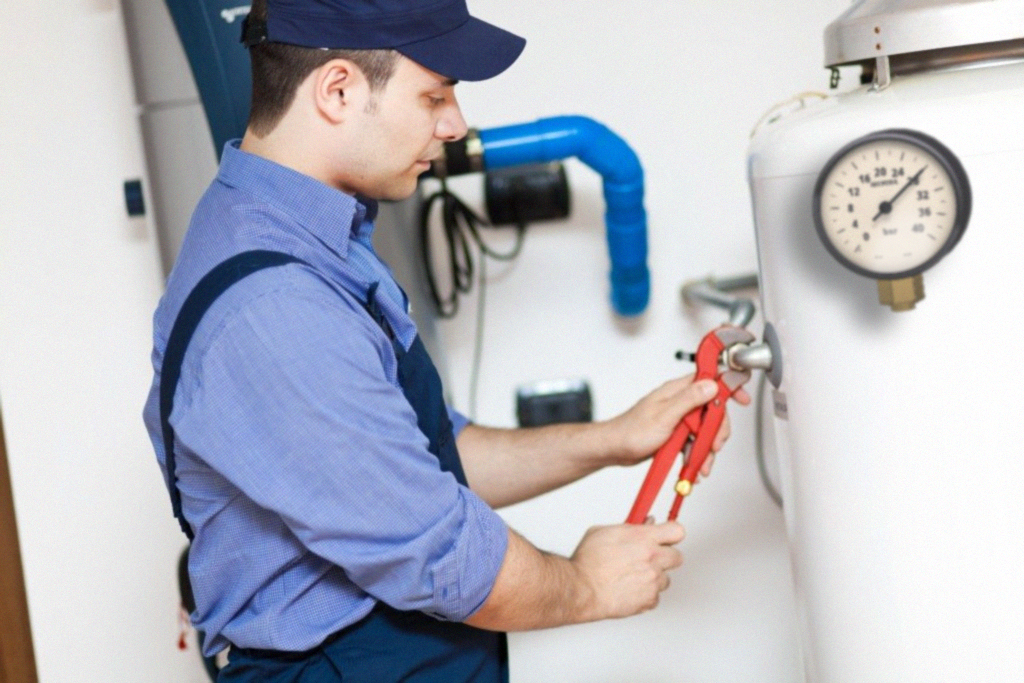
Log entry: 28 bar
